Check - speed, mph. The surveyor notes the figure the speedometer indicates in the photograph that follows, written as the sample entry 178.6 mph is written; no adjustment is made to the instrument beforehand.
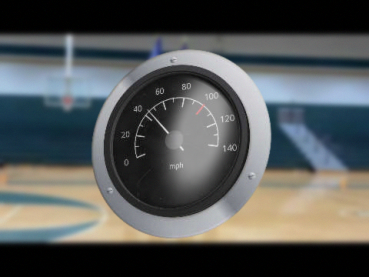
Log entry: 45 mph
